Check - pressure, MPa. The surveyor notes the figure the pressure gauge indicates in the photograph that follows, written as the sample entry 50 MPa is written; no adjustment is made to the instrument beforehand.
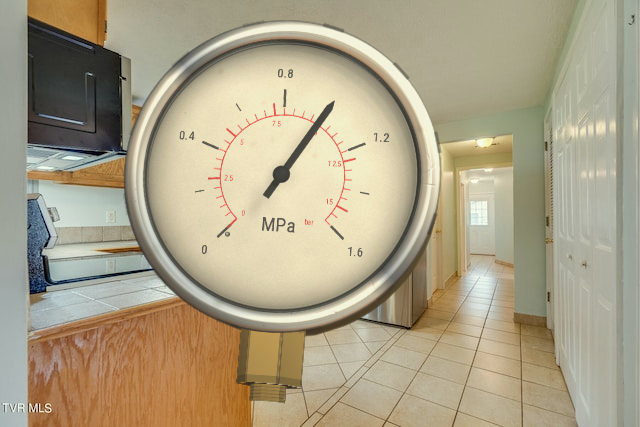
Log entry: 1 MPa
